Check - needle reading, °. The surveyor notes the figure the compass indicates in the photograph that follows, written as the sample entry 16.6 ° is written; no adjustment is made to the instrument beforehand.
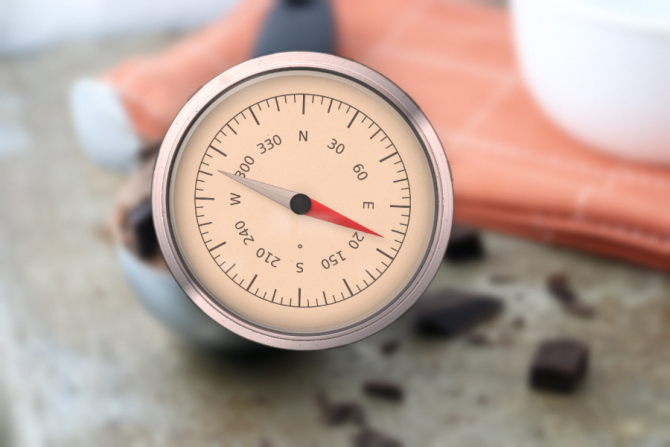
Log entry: 110 °
